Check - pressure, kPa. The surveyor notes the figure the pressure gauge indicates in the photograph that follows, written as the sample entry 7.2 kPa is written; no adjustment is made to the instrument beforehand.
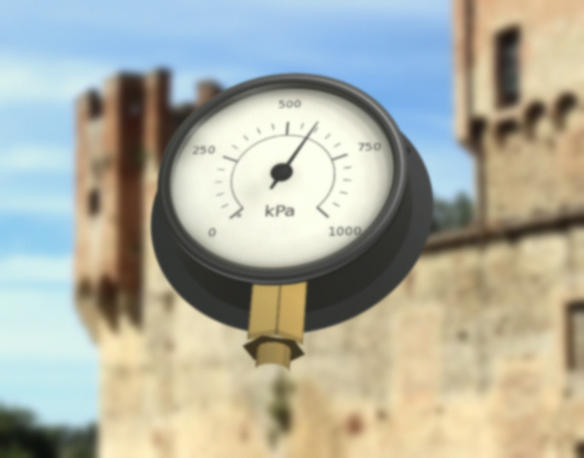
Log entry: 600 kPa
